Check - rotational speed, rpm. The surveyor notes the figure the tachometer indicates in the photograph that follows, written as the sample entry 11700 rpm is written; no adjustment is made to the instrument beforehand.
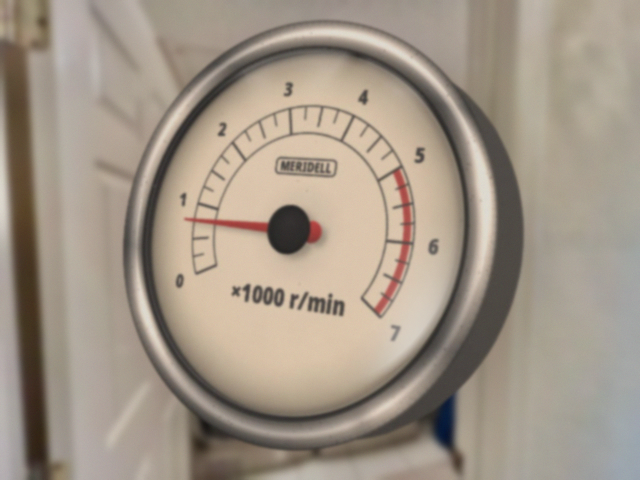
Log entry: 750 rpm
